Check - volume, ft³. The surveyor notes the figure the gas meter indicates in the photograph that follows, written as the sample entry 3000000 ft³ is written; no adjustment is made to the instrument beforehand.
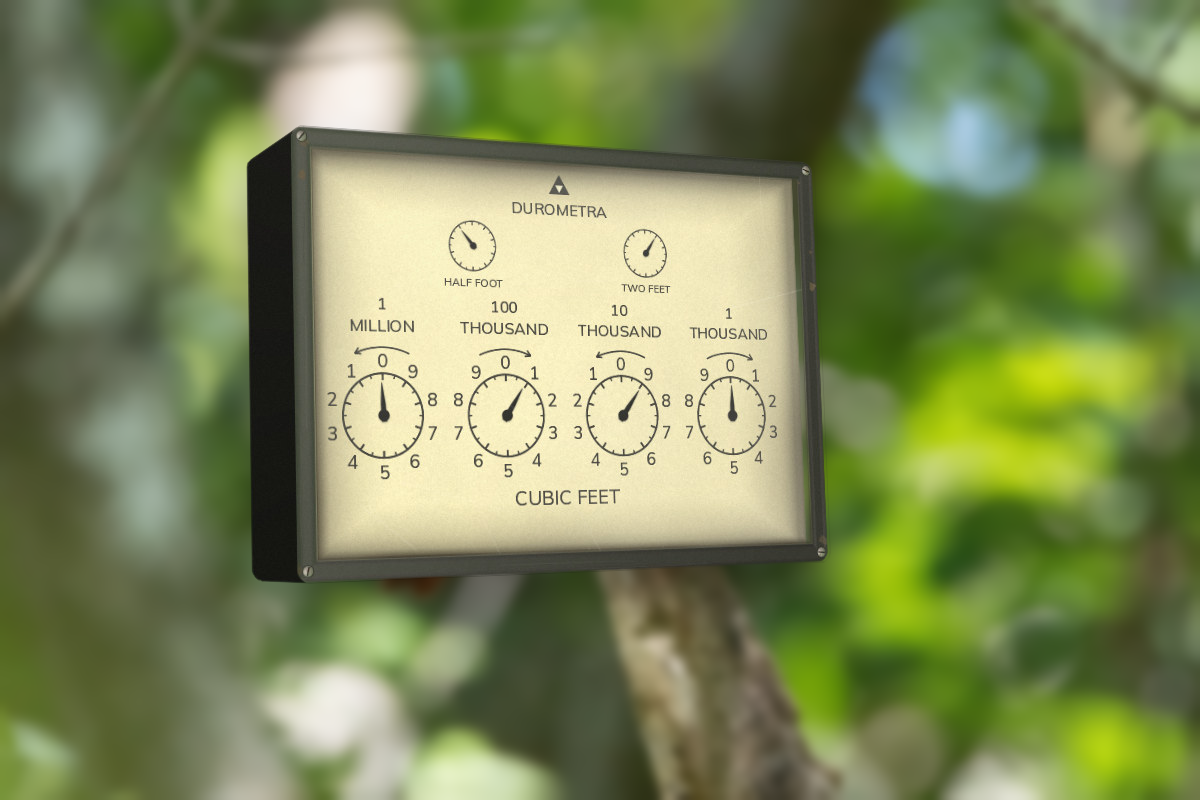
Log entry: 9000 ft³
